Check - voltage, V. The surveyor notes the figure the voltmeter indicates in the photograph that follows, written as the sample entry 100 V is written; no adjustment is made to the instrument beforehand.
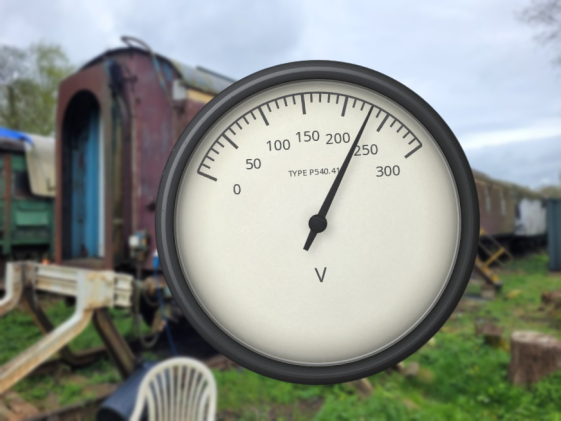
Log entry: 230 V
